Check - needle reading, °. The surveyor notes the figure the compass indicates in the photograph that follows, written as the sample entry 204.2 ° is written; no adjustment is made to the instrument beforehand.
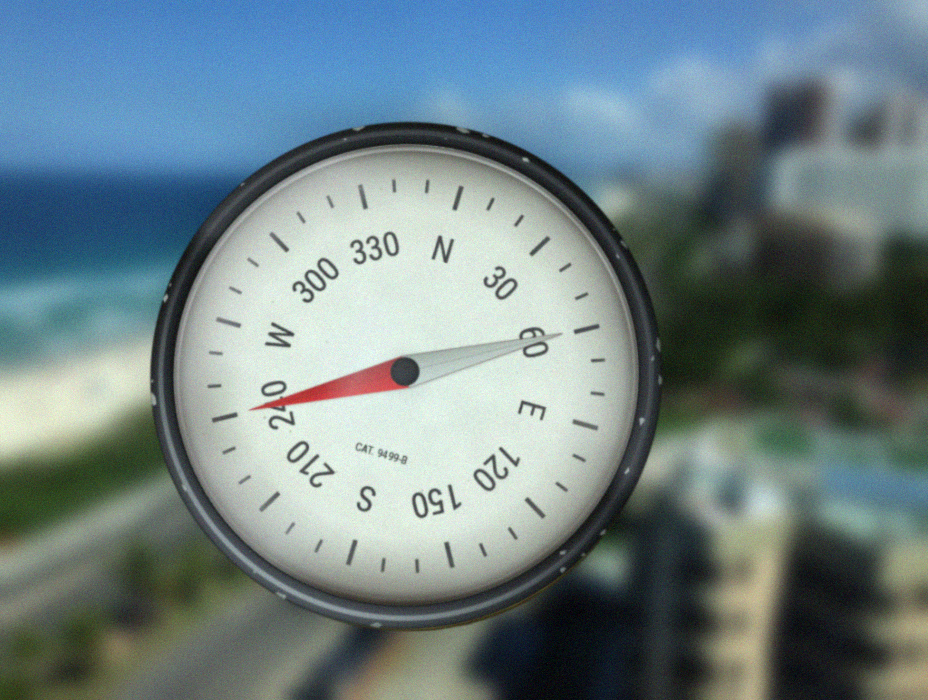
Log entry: 240 °
